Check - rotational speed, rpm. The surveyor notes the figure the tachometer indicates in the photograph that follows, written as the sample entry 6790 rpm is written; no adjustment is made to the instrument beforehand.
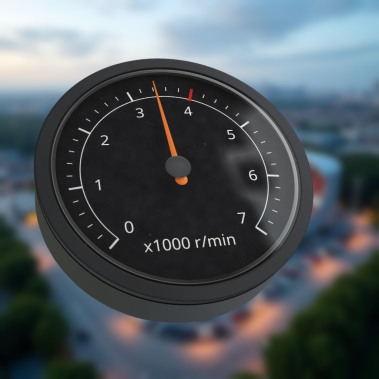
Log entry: 3400 rpm
